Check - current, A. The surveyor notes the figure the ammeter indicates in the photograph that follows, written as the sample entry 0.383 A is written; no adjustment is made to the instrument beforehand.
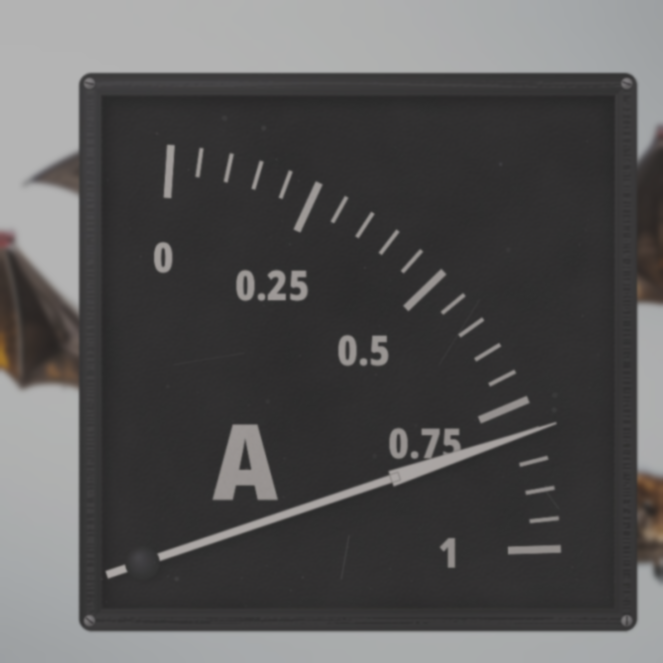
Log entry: 0.8 A
